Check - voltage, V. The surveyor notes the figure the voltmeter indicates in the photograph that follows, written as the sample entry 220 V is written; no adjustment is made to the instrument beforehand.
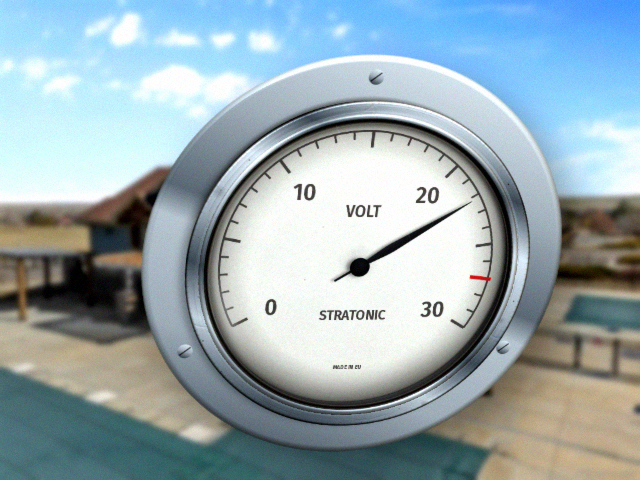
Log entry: 22 V
